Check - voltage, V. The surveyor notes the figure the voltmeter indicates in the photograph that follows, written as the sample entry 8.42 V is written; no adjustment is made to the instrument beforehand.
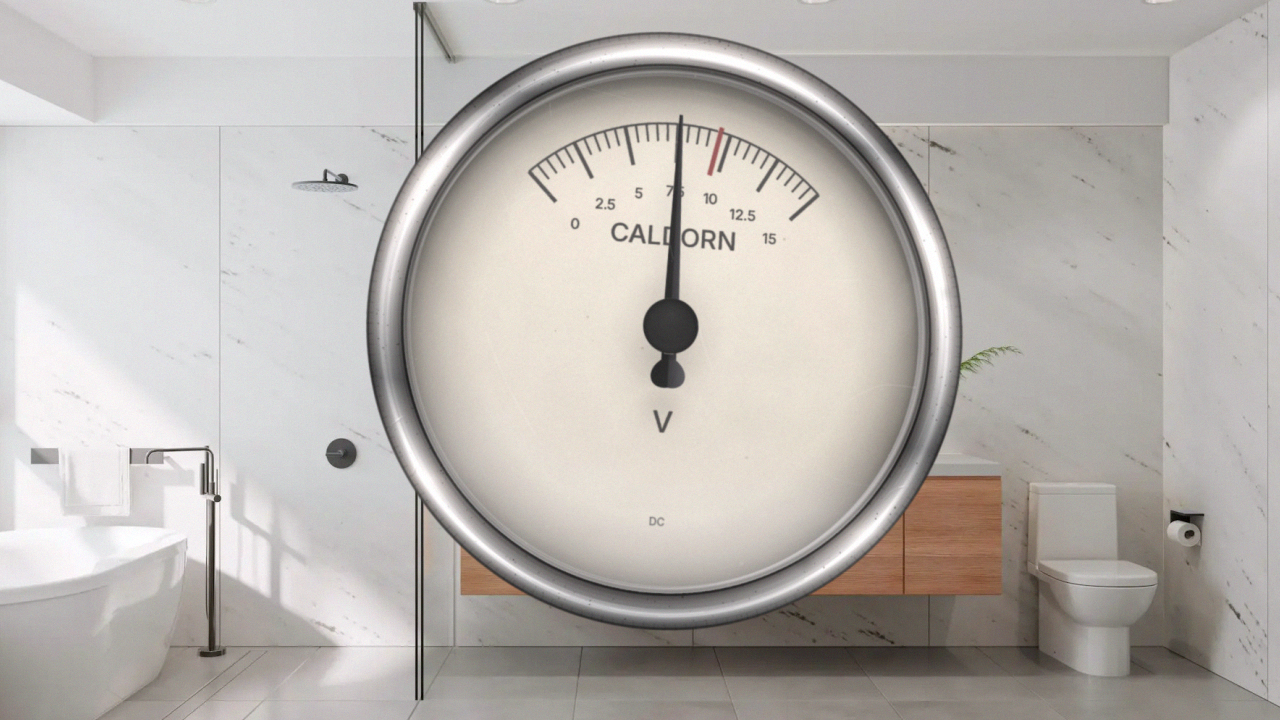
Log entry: 7.5 V
